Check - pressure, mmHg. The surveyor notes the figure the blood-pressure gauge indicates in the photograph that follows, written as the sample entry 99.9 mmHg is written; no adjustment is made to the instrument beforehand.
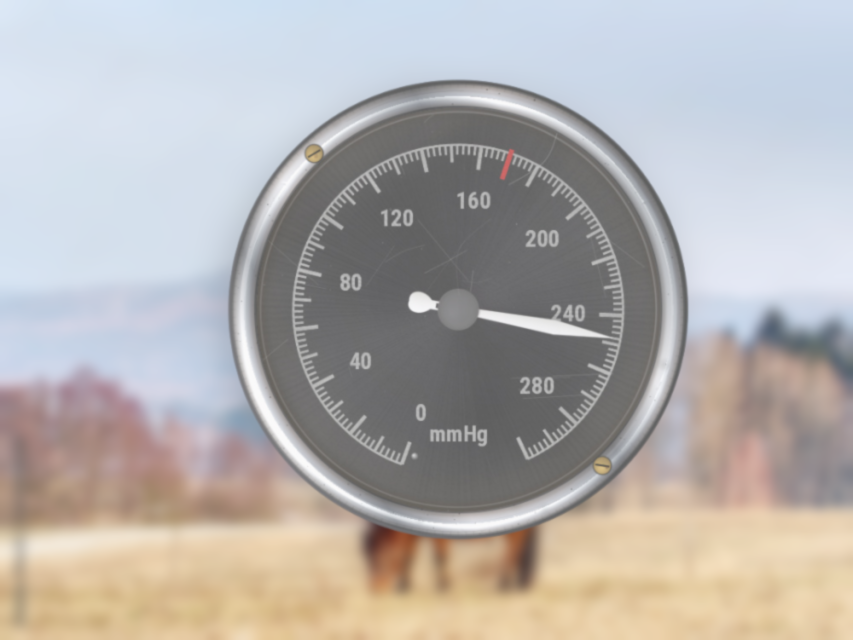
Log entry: 248 mmHg
